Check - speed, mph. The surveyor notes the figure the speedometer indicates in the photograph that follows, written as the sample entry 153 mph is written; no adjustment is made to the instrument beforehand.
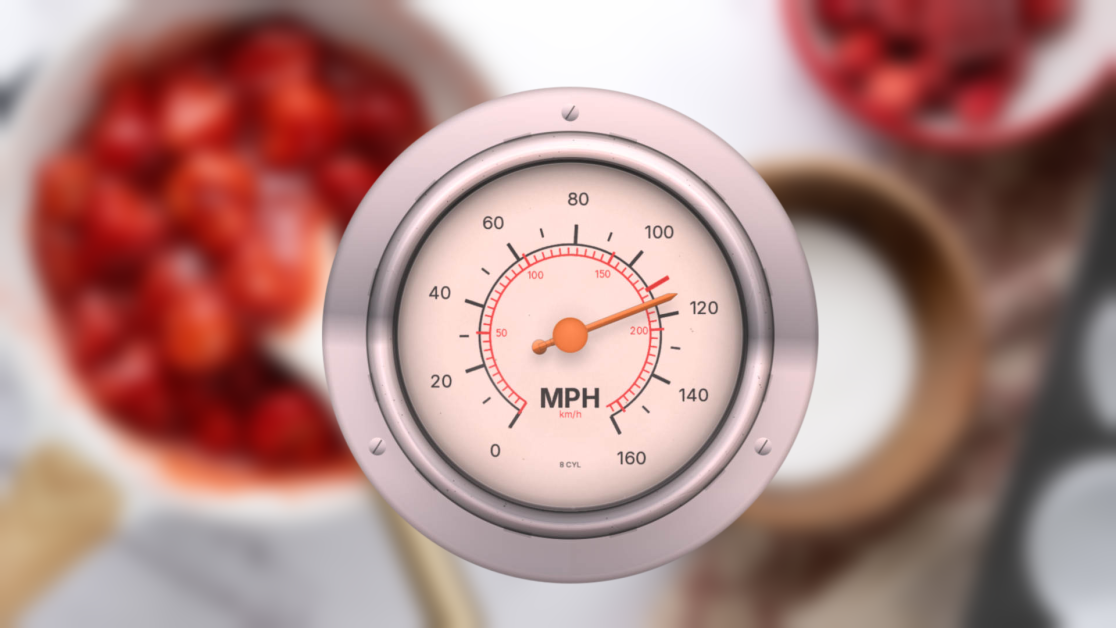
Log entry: 115 mph
